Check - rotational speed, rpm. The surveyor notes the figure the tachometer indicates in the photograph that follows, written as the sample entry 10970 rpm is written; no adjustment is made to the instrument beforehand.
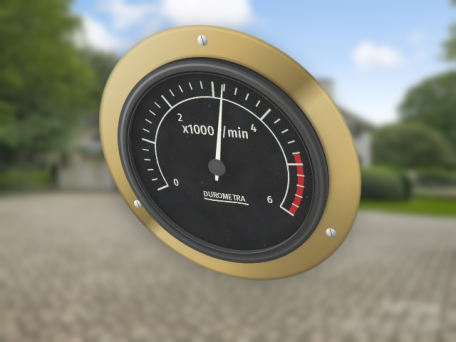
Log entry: 3200 rpm
